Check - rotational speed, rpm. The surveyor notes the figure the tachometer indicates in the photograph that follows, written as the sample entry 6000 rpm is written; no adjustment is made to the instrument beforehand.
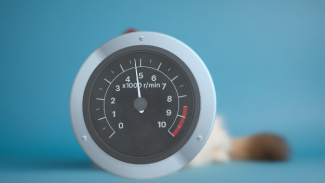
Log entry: 4750 rpm
